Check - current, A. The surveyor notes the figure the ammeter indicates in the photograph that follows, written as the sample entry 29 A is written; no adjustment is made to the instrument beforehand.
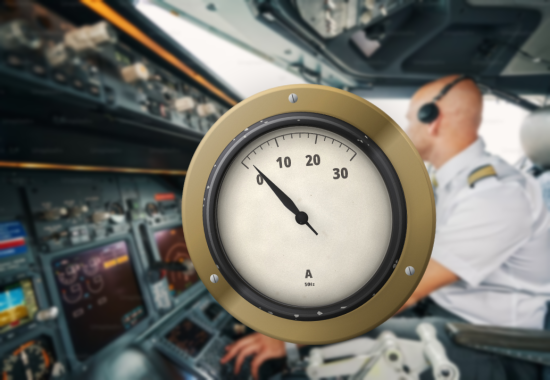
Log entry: 2 A
